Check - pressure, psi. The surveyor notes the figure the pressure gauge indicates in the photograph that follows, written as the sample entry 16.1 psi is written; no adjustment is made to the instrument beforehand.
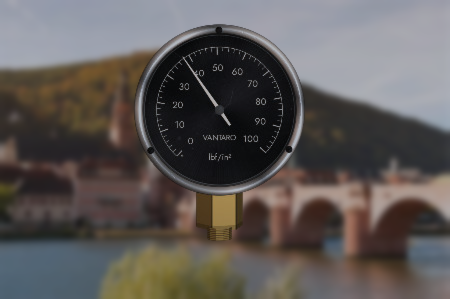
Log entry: 38 psi
